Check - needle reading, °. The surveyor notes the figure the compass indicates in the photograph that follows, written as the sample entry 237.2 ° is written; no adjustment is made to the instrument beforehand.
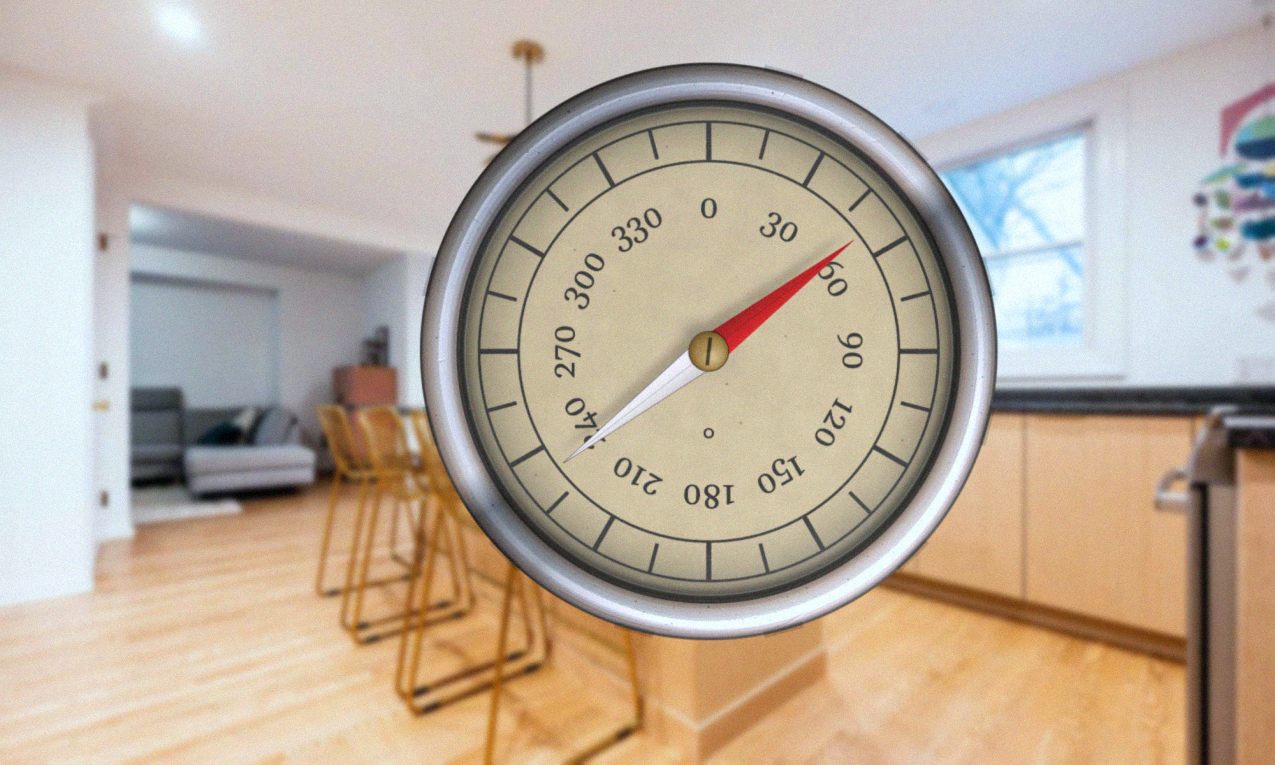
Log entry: 52.5 °
